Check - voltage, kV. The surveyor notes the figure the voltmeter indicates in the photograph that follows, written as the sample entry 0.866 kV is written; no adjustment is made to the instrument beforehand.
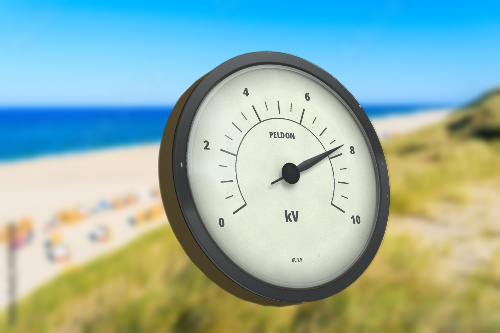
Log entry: 7.75 kV
